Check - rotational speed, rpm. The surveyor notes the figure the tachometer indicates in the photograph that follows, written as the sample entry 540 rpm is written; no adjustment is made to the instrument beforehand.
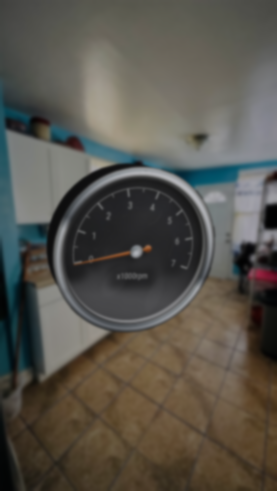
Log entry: 0 rpm
